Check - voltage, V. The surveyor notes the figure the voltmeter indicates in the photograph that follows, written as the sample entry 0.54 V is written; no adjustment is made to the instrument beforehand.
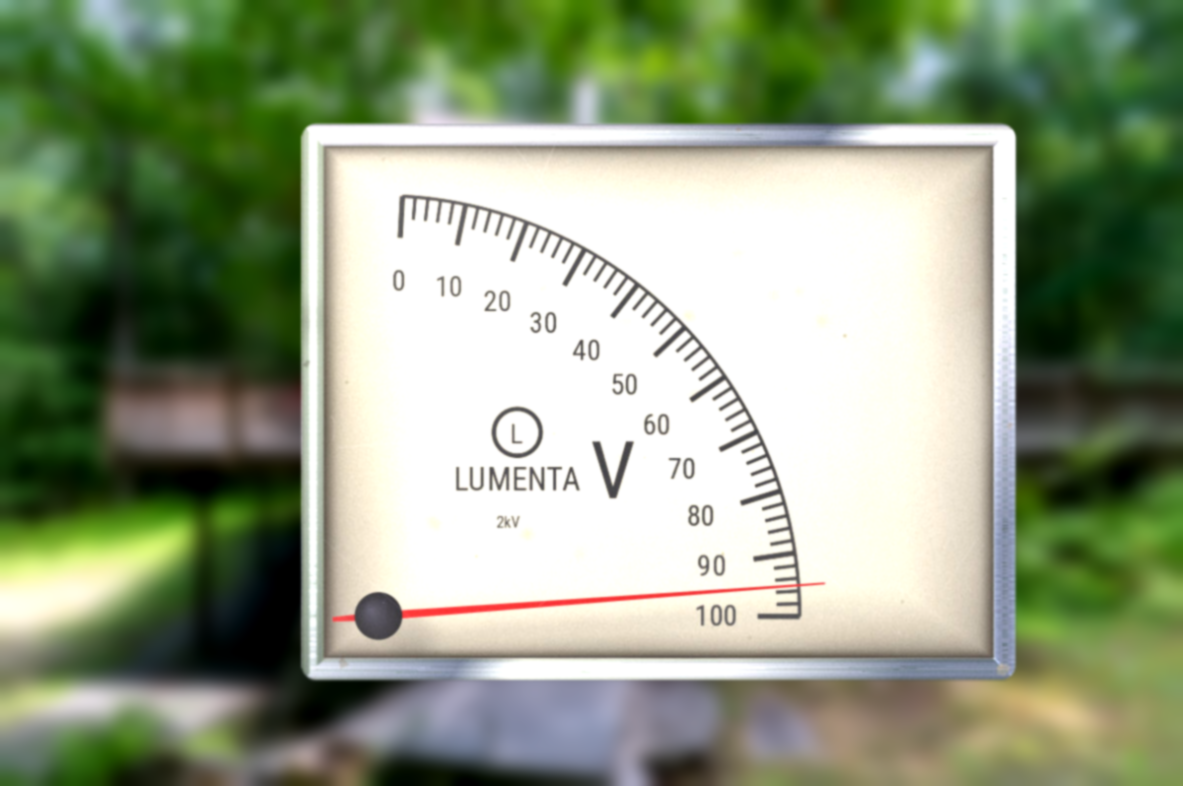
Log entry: 95 V
